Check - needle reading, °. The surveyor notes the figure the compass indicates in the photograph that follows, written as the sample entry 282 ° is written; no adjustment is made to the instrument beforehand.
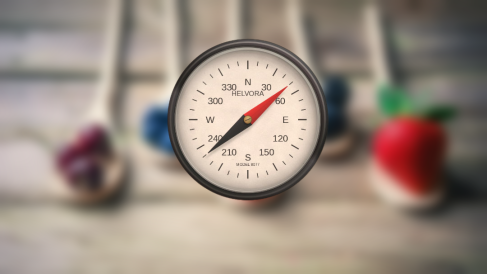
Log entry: 50 °
